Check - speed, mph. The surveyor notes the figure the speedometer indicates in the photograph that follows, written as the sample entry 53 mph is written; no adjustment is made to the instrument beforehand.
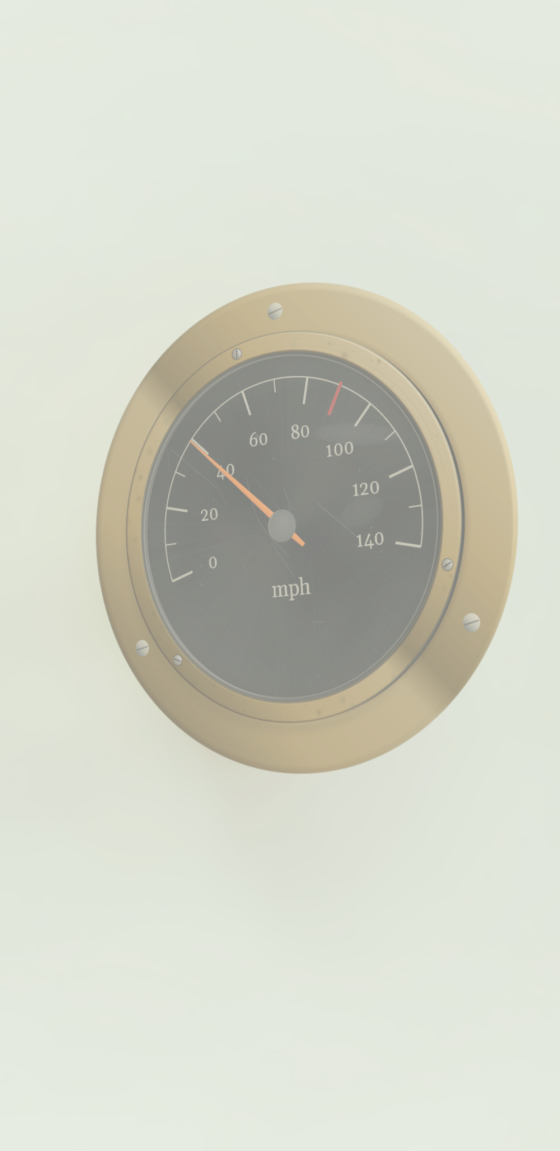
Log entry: 40 mph
